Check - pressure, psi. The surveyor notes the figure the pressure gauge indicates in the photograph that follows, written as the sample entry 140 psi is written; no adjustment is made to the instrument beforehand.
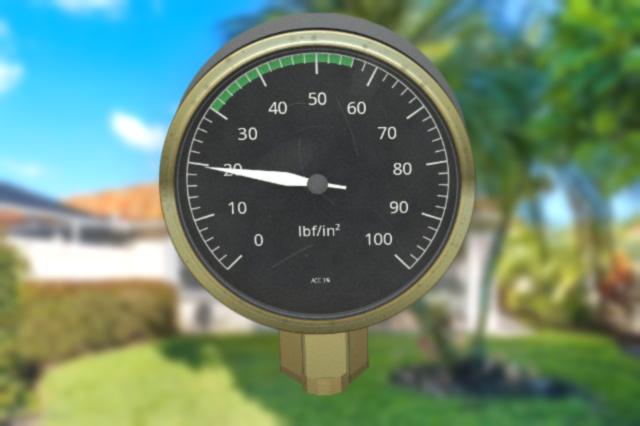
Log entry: 20 psi
